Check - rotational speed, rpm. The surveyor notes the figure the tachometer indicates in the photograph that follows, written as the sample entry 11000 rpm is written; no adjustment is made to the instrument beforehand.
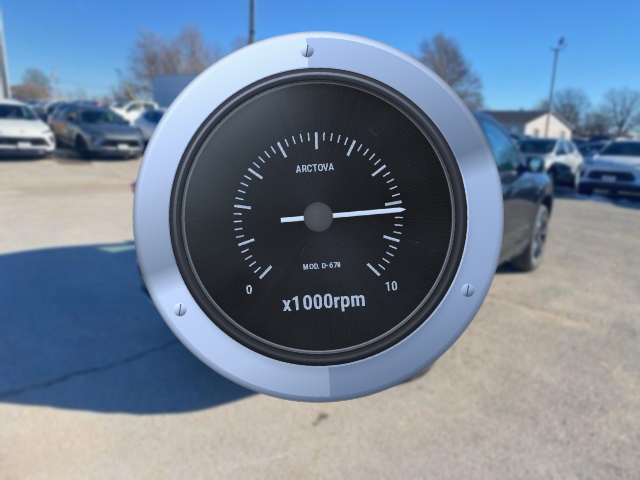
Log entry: 8200 rpm
